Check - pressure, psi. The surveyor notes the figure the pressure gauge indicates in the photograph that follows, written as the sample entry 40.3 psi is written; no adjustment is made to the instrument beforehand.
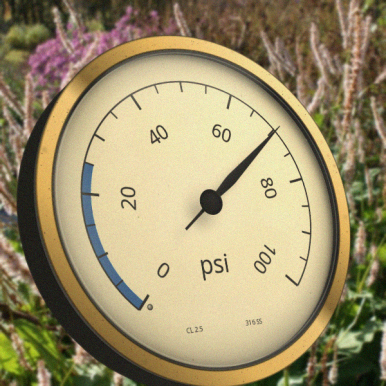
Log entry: 70 psi
